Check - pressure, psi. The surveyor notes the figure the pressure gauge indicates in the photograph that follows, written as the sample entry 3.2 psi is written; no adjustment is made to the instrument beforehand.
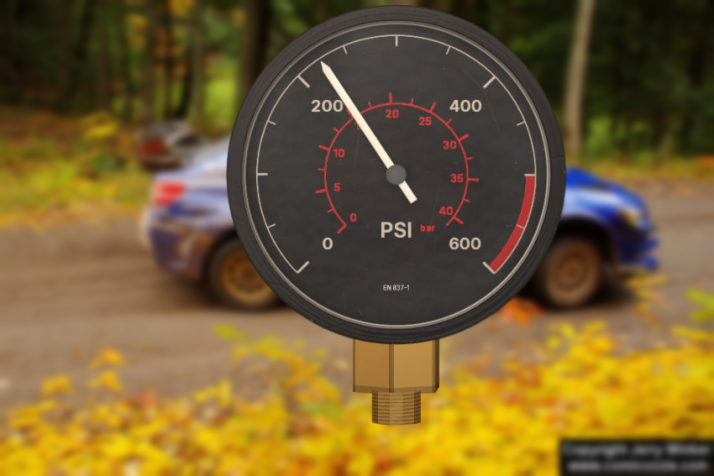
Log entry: 225 psi
